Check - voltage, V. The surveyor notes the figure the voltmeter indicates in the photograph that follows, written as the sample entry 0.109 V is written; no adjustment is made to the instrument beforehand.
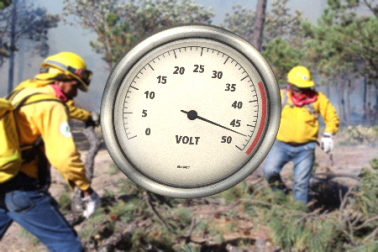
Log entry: 47 V
